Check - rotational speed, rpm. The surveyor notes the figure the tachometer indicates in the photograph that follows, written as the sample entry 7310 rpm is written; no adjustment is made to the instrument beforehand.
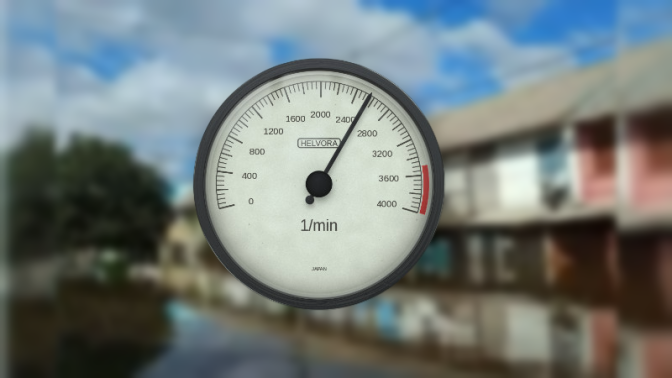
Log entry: 2550 rpm
